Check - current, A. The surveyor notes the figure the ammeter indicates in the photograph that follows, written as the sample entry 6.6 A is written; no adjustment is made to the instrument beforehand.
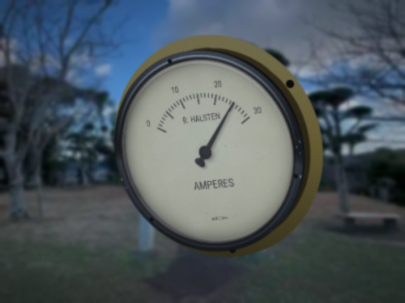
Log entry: 25 A
